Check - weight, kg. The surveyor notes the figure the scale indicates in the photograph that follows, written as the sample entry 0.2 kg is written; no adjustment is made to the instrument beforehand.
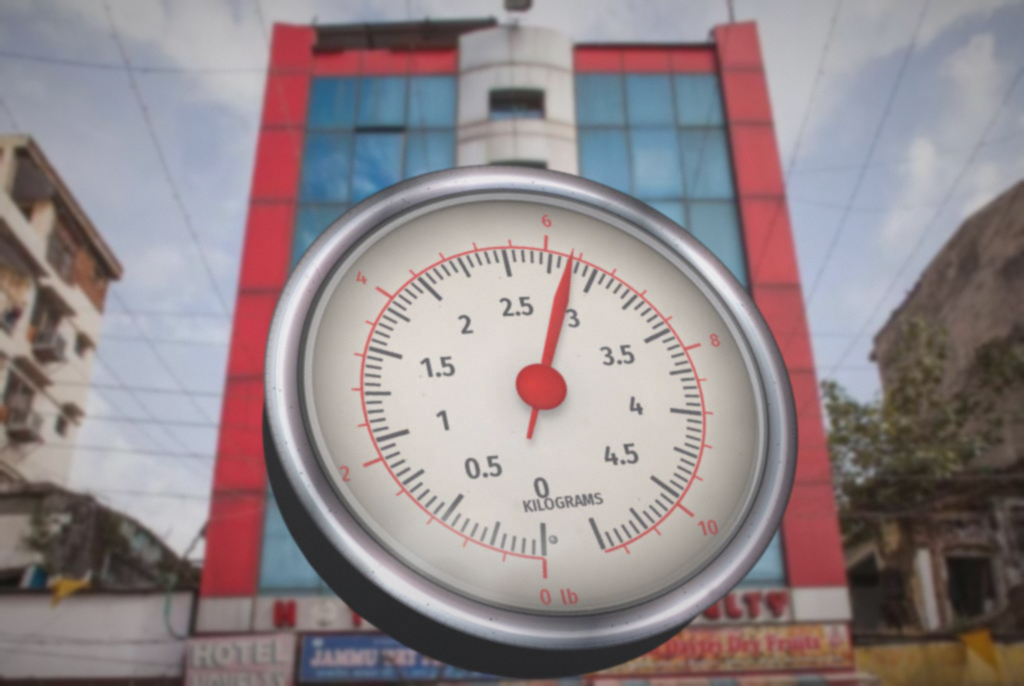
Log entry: 2.85 kg
